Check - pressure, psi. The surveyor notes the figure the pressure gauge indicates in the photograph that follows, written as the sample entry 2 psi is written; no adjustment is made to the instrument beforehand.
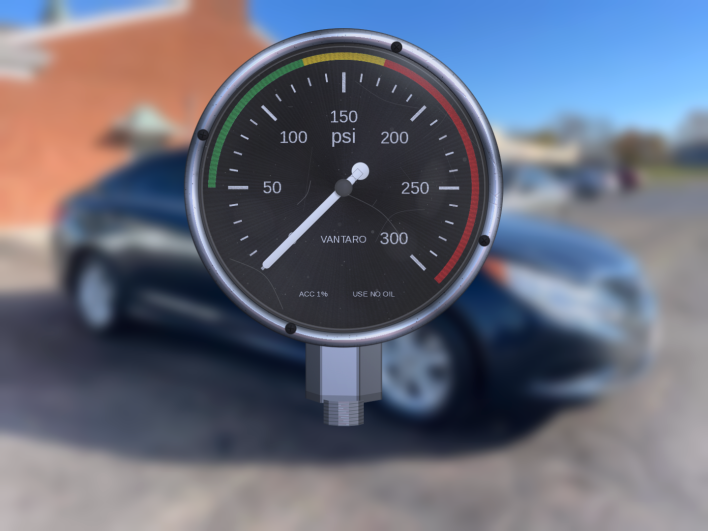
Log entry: 0 psi
